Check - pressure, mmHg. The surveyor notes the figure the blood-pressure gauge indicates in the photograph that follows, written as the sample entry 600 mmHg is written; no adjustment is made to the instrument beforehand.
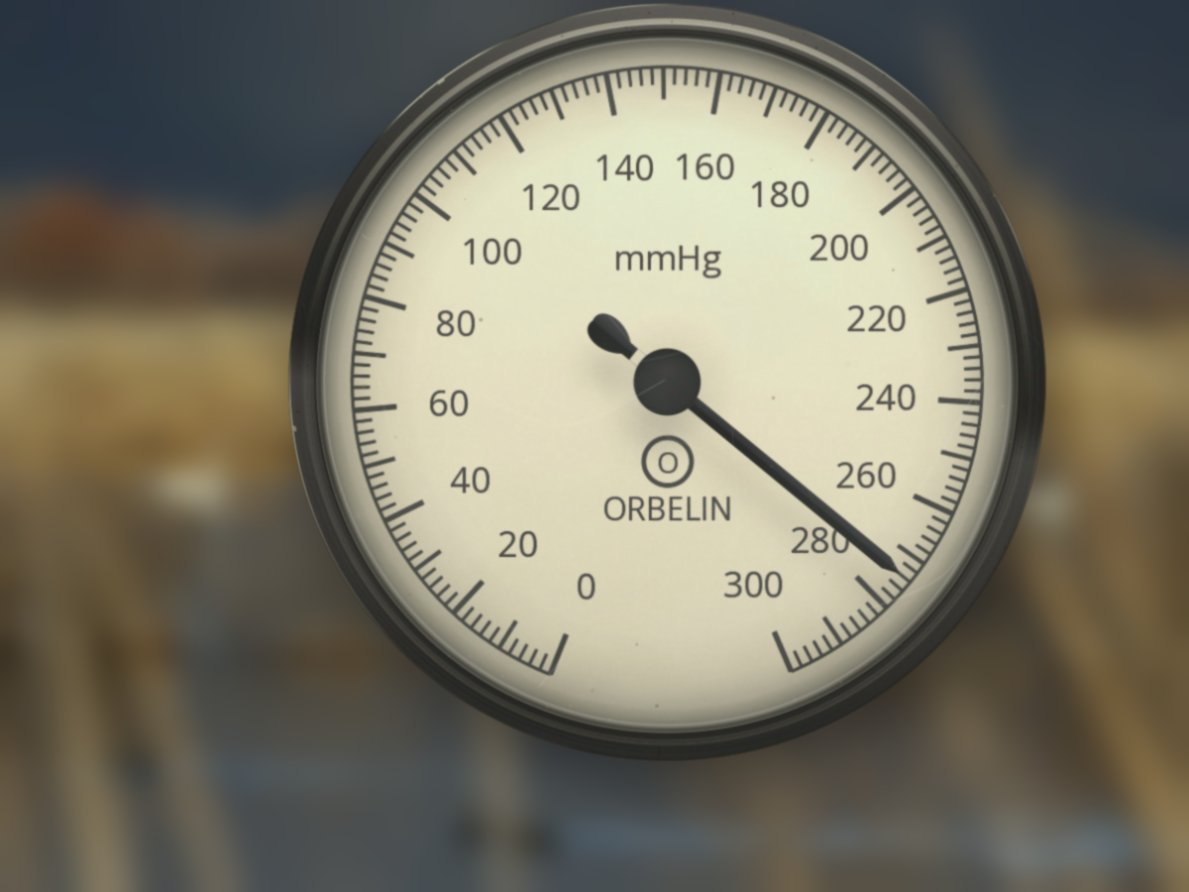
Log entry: 274 mmHg
